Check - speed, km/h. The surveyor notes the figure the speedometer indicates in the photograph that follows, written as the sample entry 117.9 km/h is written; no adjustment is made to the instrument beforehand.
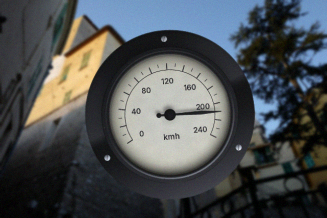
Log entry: 210 km/h
